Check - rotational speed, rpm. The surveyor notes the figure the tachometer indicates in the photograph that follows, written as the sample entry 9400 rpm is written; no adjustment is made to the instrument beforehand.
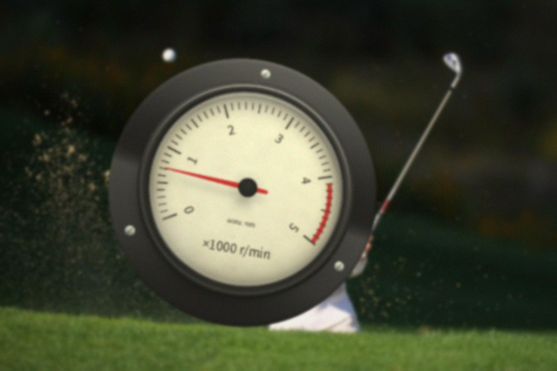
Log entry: 700 rpm
